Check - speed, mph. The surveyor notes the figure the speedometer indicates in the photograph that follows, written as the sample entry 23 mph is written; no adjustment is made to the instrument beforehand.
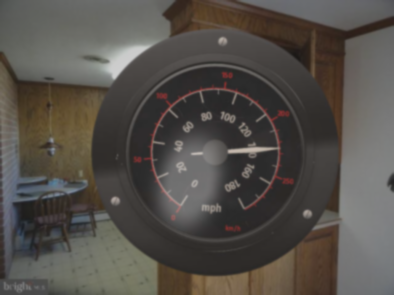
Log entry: 140 mph
